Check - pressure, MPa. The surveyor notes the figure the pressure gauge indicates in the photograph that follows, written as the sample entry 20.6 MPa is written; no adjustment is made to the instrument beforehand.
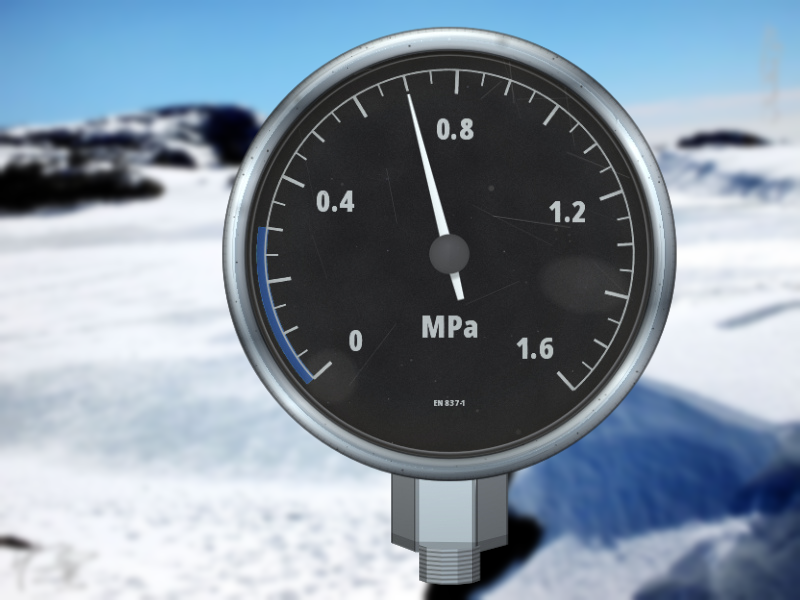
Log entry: 0.7 MPa
